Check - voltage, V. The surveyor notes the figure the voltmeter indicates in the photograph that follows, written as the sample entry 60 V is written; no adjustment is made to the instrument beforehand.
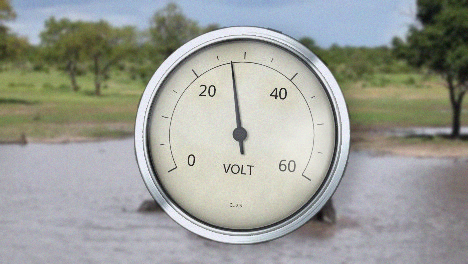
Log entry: 27.5 V
